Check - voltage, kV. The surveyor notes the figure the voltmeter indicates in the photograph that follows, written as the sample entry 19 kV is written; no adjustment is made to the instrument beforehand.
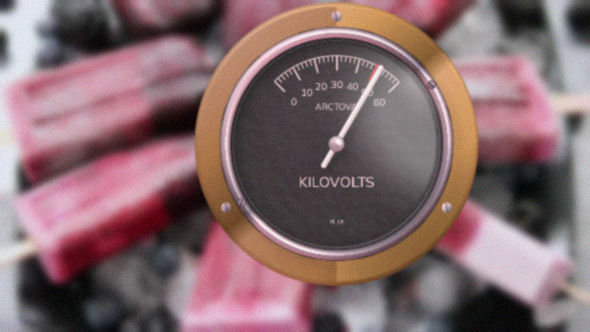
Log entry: 50 kV
